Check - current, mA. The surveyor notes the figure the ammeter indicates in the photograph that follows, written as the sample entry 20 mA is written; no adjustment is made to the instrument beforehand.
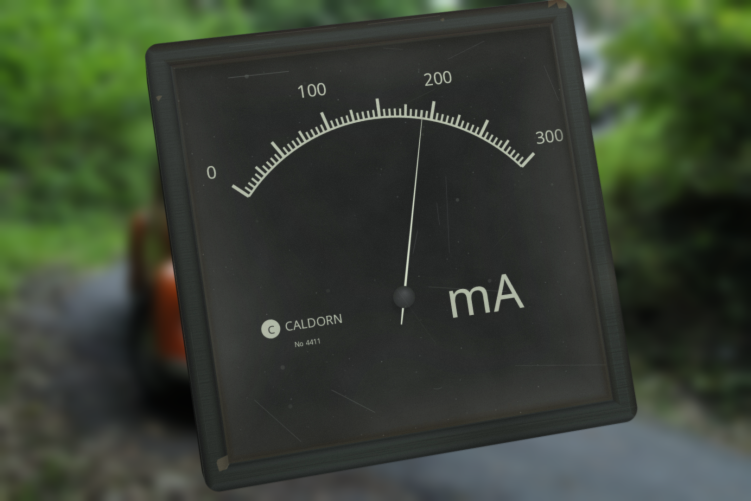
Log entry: 190 mA
